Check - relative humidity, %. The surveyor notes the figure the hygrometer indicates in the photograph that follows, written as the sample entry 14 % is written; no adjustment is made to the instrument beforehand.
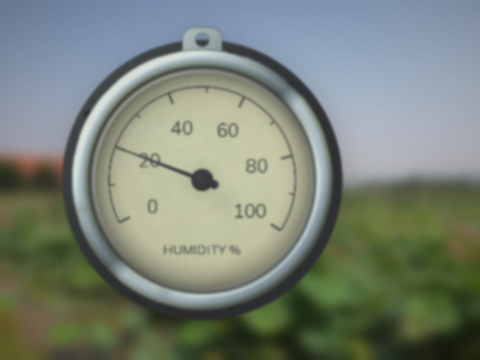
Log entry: 20 %
